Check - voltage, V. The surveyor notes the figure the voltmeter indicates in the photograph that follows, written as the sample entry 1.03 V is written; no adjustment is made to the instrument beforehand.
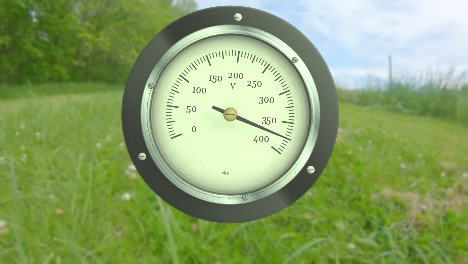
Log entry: 375 V
